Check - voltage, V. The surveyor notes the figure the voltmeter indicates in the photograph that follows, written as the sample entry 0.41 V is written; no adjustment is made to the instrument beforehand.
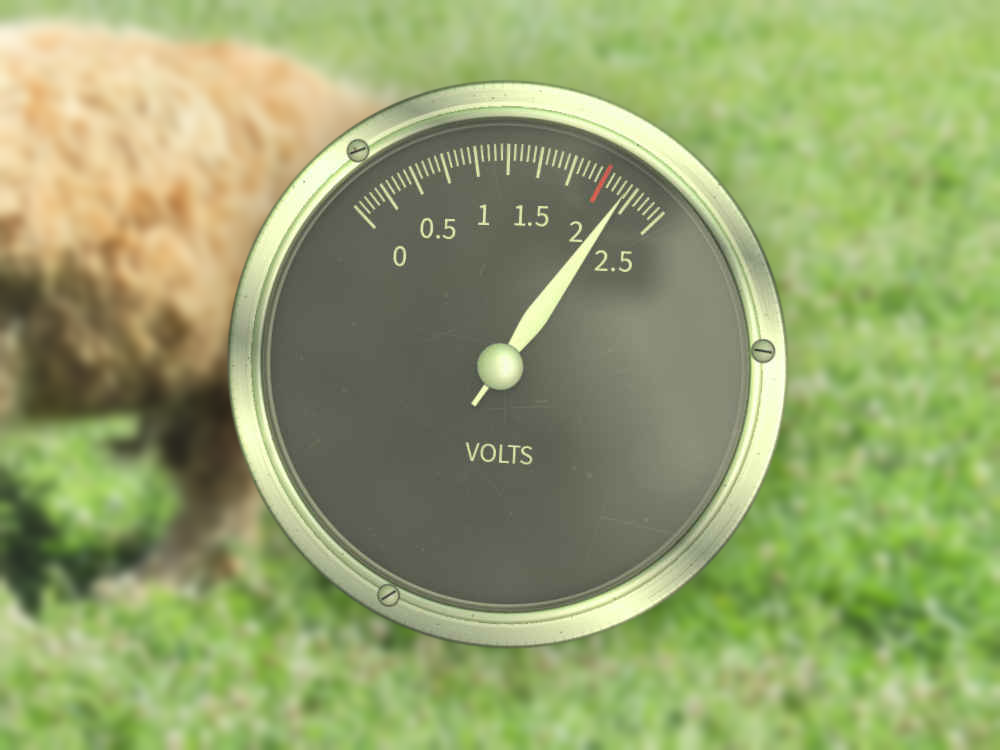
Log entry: 2.2 V
